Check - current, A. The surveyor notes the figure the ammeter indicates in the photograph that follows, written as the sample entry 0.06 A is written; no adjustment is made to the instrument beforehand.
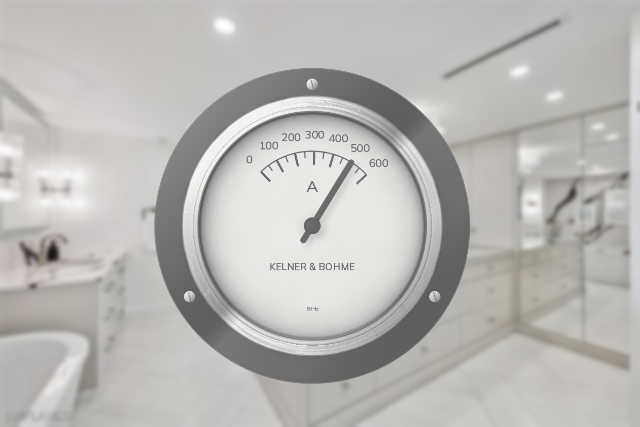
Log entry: 500 A
